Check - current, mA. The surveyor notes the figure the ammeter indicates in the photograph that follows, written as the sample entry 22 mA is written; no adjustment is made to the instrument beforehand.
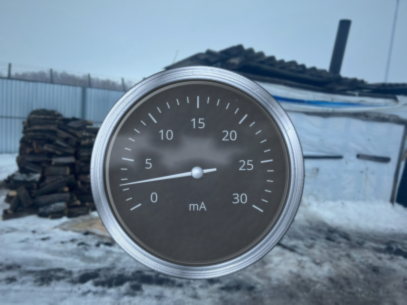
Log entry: 2.5 mA
